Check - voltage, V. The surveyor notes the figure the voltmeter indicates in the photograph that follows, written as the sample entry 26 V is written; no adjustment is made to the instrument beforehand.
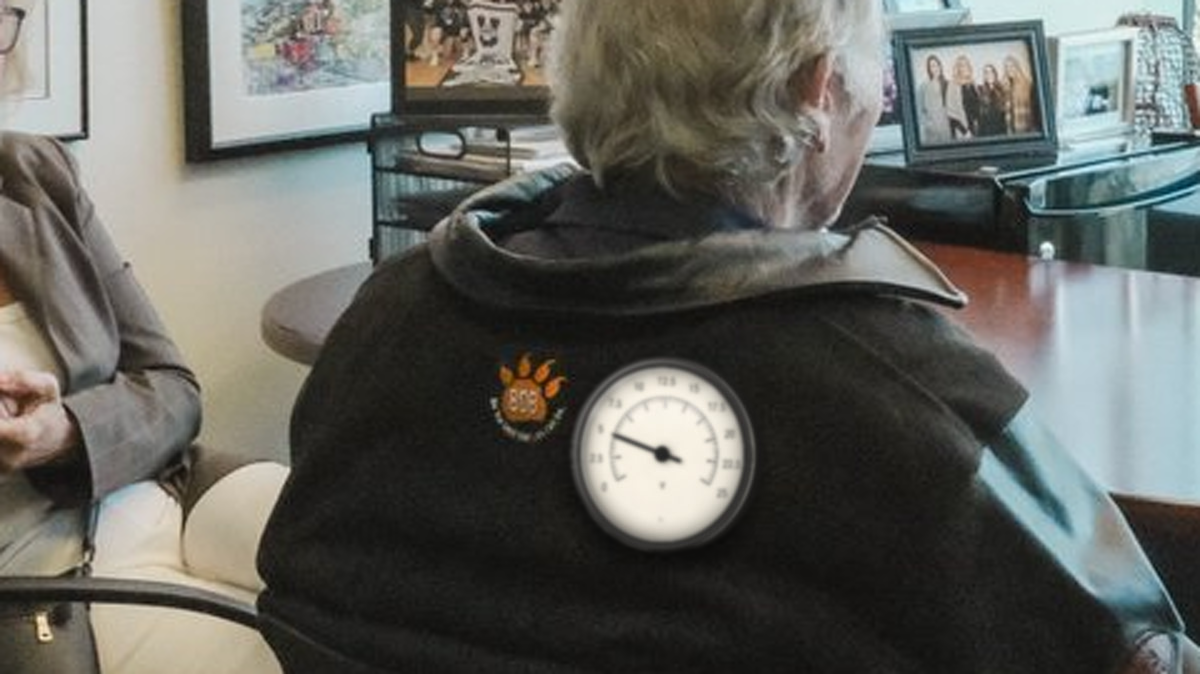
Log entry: 5 V
